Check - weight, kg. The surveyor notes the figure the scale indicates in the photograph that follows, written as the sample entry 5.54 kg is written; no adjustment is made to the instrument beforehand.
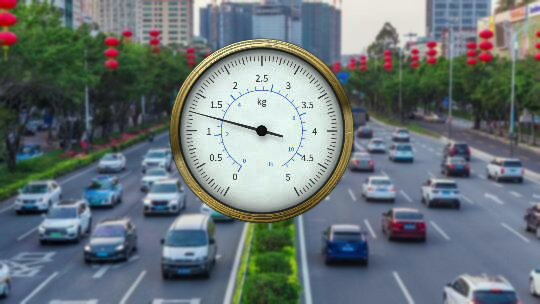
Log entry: 1.25 kg
